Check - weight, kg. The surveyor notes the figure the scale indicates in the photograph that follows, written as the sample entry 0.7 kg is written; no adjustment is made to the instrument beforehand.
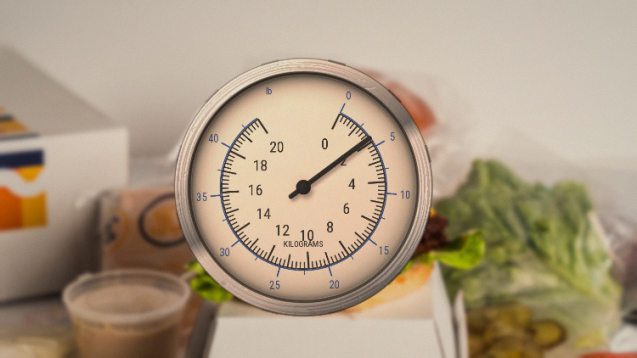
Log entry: 1.8 kg
